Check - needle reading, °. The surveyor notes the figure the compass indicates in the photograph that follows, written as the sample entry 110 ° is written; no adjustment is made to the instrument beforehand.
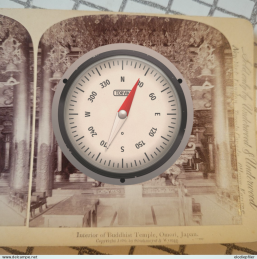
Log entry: 25 °
